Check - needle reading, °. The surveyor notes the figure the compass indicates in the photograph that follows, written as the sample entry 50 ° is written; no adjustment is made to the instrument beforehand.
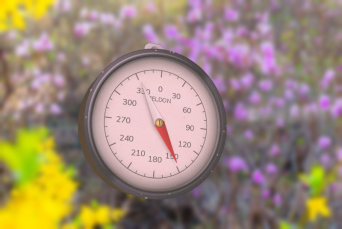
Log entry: 150 °
